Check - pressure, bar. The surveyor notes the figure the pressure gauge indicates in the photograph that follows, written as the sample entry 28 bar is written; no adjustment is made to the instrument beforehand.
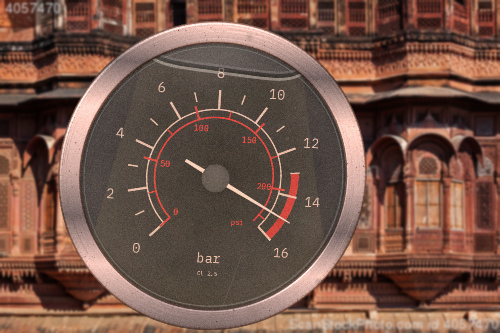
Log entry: 15 bar
